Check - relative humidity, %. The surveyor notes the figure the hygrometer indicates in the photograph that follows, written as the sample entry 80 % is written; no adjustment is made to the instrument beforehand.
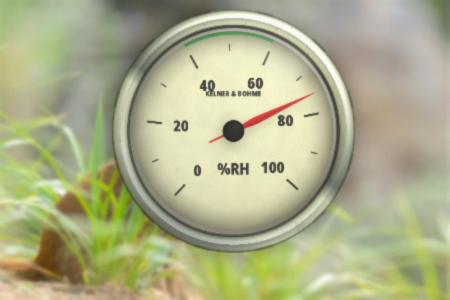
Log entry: 75 %
